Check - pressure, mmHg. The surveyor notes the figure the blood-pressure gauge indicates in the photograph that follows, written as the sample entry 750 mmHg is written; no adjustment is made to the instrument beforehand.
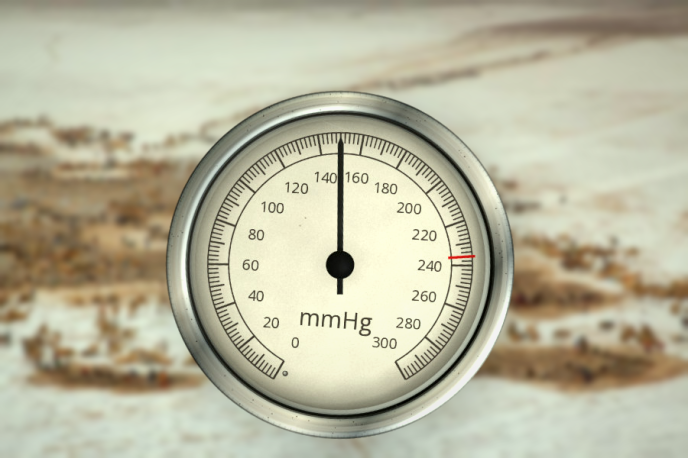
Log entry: 150 mmHg
